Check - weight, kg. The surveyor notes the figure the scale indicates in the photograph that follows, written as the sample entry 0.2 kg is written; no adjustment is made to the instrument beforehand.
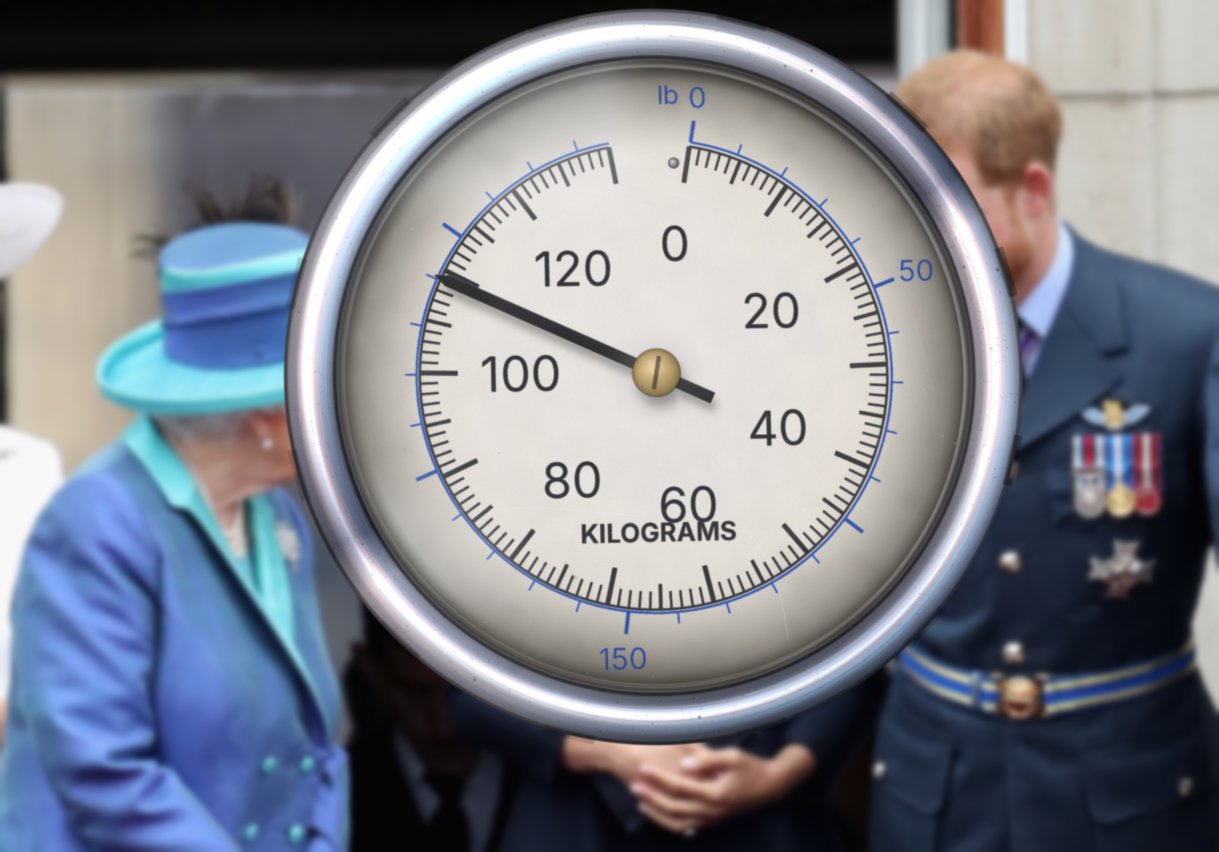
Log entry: 109 kg
